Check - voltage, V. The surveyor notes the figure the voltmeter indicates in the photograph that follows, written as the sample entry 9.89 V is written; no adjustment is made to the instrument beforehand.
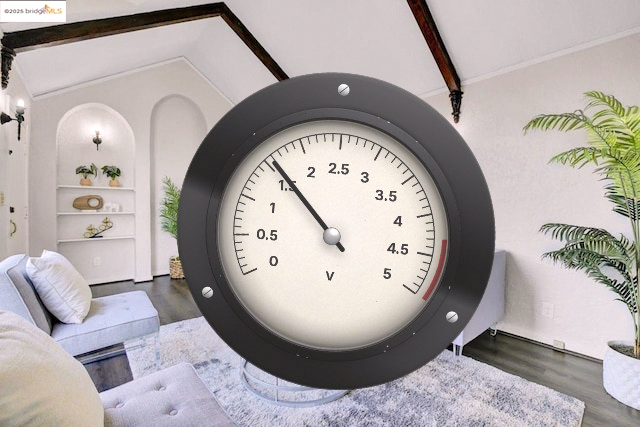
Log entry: 1.6 V
